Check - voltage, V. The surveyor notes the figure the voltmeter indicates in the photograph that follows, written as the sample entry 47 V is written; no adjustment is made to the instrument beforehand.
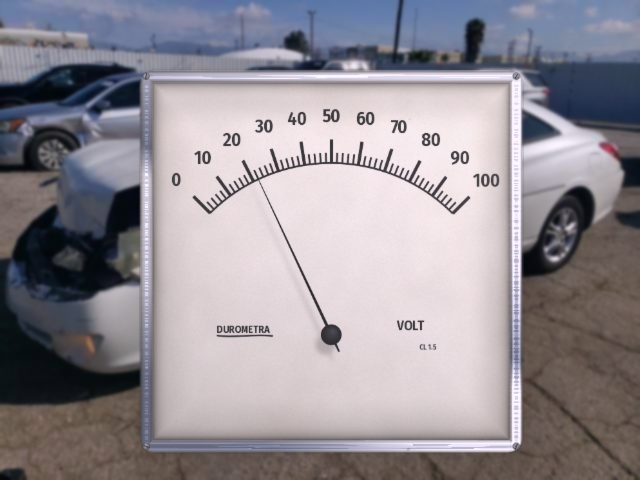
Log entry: 22 V
